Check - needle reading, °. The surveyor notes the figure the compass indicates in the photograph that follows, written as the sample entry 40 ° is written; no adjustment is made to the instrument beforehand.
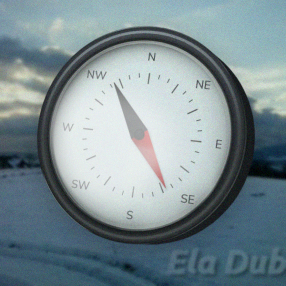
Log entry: 145 °
